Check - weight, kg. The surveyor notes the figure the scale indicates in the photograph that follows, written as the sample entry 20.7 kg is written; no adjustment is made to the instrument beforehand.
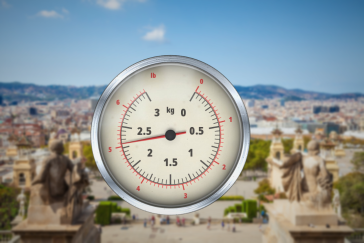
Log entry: 2.3 kg
